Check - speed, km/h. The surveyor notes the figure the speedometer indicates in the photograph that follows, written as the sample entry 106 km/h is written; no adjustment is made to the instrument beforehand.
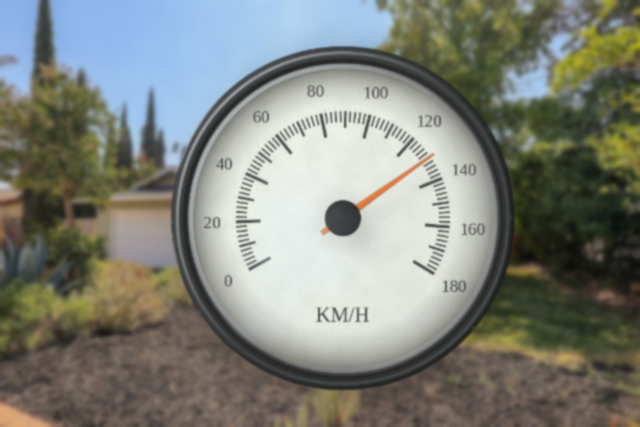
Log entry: 130 km/h
